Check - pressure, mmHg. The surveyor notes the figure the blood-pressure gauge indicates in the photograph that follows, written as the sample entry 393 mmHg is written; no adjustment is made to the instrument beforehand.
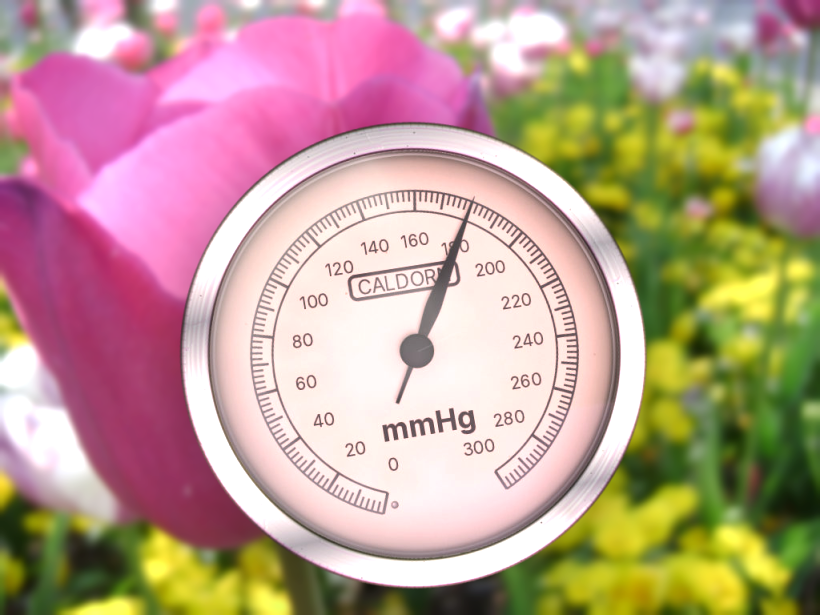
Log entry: 180 mmHg
